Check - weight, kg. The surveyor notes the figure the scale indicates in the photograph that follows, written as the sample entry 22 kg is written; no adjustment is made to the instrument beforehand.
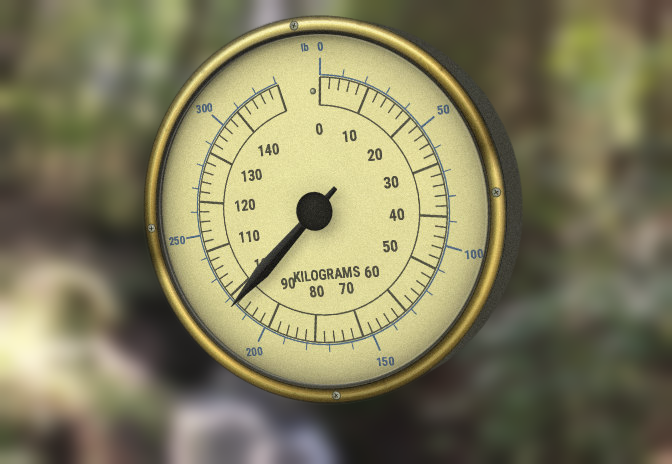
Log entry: 98 kg
